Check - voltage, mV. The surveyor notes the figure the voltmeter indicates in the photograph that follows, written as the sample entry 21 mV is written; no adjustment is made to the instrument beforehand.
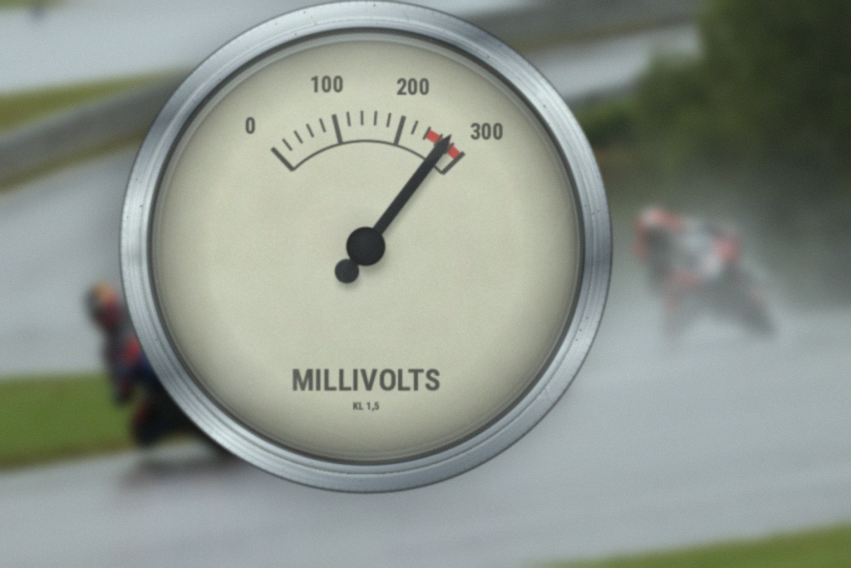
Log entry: 270 mV
